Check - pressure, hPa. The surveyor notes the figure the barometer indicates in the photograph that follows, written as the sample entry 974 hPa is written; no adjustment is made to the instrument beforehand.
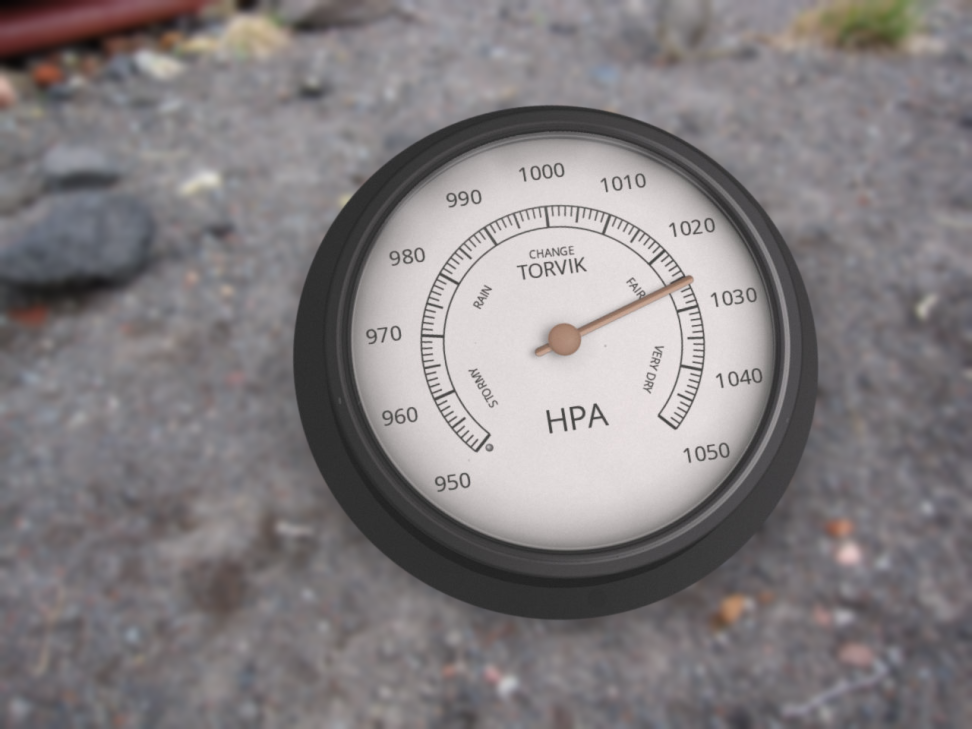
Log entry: 1026 hPa
